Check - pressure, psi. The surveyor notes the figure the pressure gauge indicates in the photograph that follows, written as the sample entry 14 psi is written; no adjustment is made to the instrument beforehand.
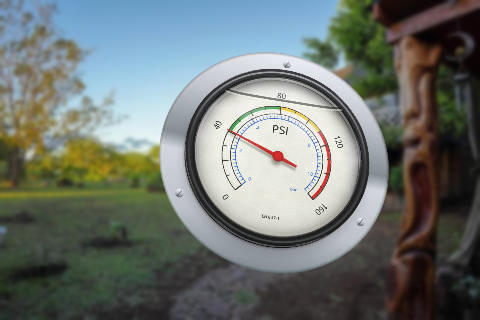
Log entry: 40 psi
